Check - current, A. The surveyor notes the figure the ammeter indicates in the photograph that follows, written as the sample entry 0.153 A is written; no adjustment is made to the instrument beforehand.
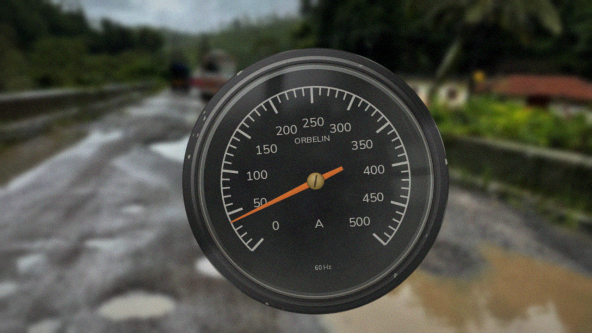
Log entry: 40 A
